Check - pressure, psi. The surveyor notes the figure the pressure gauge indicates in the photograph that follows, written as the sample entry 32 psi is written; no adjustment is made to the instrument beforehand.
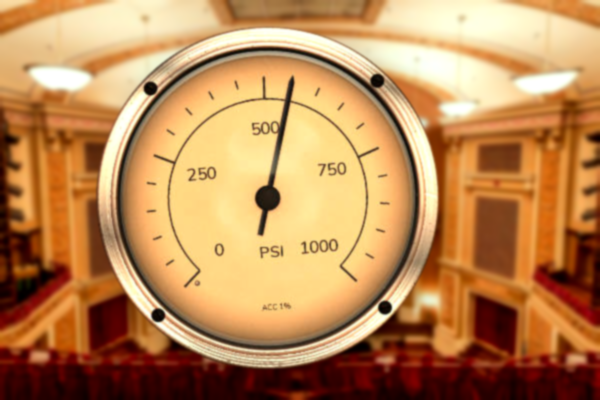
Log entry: 550 psi
